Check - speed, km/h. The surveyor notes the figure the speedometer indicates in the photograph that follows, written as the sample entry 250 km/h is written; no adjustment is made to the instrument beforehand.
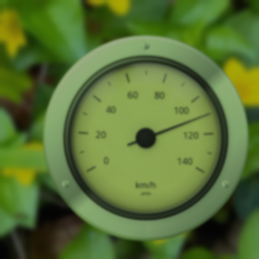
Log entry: 110 km/h
